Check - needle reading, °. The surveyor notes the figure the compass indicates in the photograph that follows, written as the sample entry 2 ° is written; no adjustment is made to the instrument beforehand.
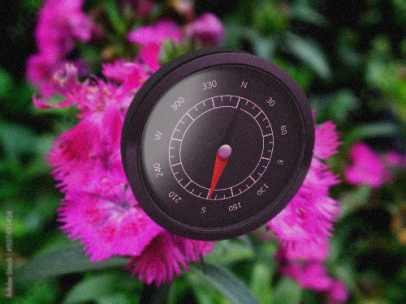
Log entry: 180 °
